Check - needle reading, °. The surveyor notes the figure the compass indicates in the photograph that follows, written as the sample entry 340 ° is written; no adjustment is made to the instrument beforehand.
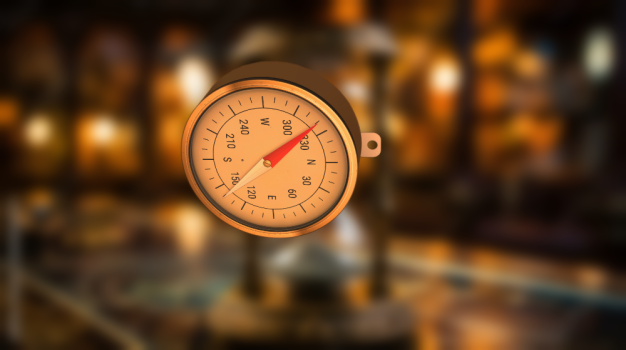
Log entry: 320 °
